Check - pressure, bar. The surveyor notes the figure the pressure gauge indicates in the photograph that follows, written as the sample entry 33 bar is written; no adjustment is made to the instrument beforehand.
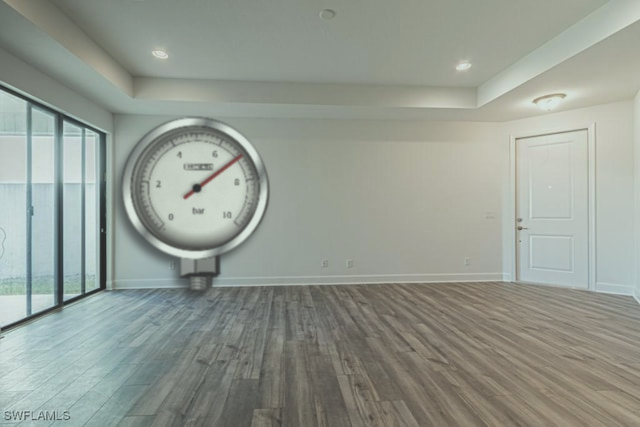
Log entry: 7 bar
